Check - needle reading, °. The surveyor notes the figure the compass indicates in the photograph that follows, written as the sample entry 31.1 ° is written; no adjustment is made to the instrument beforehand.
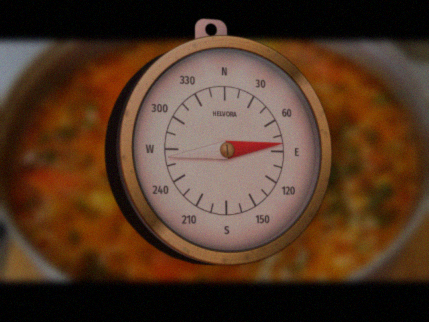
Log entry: 82.5 °
